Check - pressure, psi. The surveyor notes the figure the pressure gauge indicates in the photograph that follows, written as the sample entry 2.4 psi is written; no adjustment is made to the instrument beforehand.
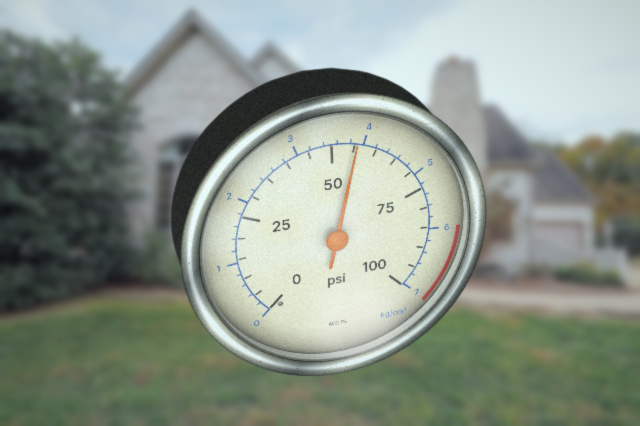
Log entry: 55 psi
